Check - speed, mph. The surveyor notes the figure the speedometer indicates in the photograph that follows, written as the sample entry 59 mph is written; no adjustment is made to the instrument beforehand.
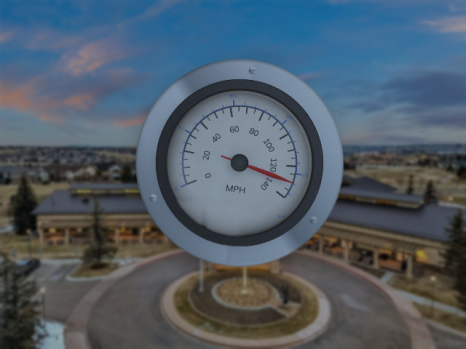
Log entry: 130 mph
